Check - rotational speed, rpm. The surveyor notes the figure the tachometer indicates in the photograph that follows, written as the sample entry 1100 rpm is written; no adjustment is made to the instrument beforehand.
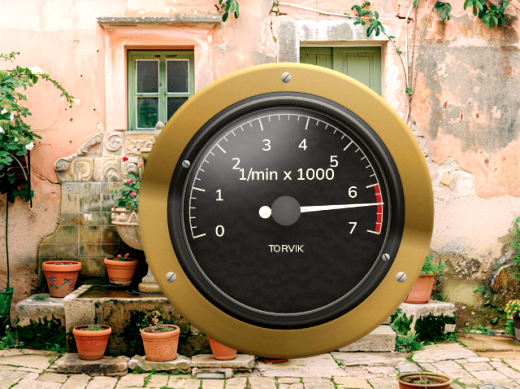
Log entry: 6400 rpm
